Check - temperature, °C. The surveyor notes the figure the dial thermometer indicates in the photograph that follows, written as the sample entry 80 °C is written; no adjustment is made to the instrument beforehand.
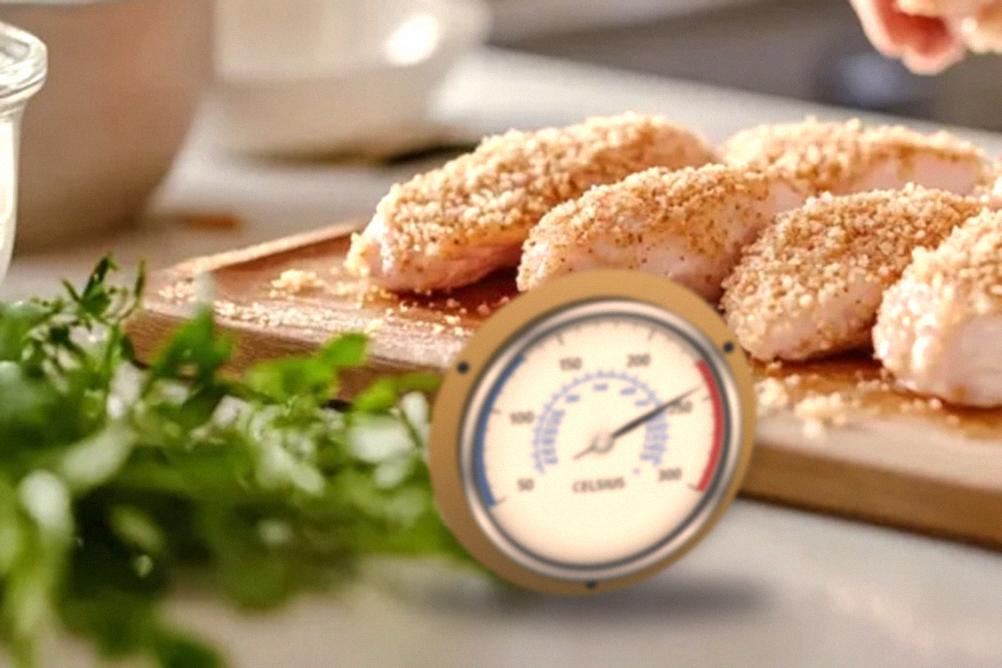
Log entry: 240 °C
